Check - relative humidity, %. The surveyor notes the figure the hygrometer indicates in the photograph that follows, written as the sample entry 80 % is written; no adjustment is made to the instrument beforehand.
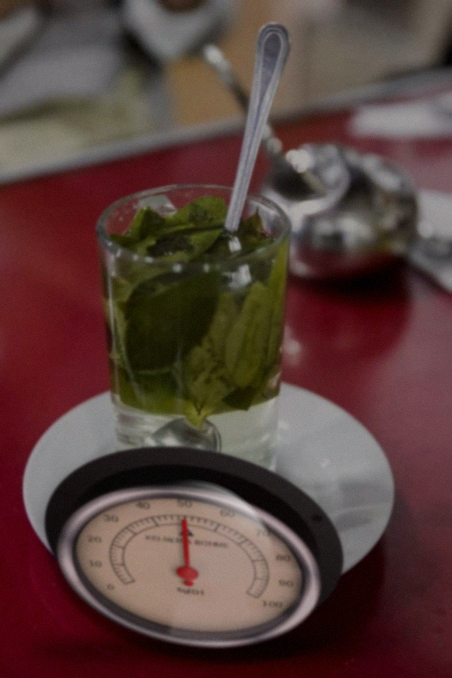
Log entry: 50 %
